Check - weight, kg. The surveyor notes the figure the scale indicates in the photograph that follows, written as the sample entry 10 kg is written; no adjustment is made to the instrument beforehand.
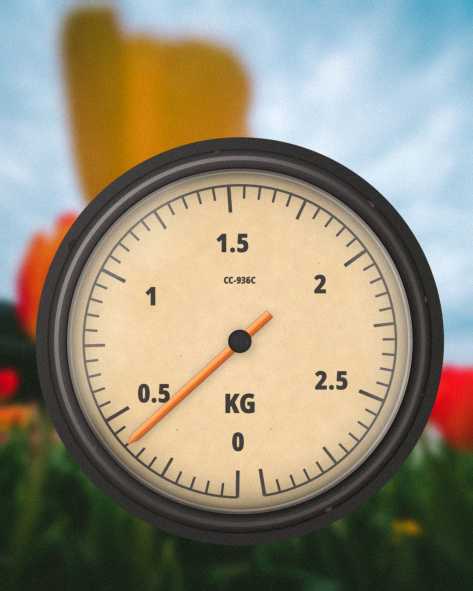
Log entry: 0.4 kg
